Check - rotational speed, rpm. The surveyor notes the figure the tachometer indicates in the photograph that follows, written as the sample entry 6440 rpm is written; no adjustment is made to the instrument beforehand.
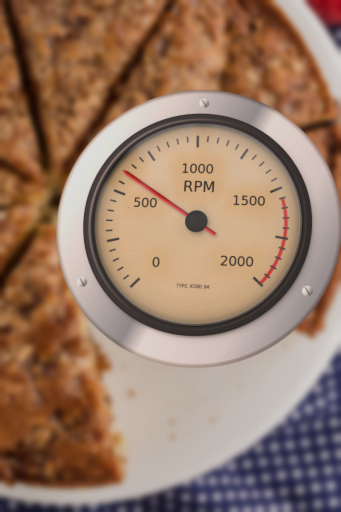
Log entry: 600 rpm
